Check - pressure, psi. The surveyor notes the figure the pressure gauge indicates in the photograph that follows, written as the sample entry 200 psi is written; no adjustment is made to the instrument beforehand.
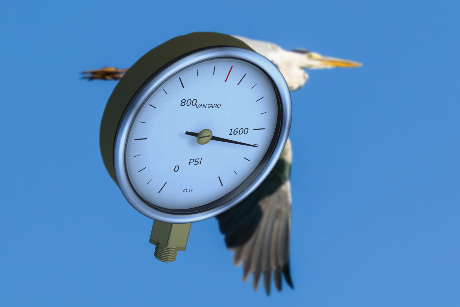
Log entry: 1700 psi
